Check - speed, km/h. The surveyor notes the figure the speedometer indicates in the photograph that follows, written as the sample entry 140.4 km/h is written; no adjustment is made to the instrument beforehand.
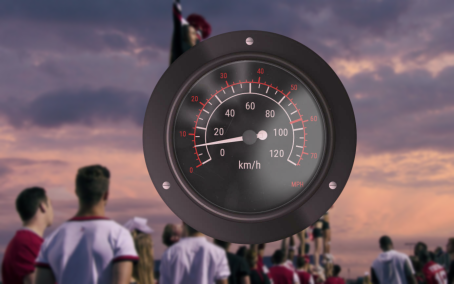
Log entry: 10 km/h
